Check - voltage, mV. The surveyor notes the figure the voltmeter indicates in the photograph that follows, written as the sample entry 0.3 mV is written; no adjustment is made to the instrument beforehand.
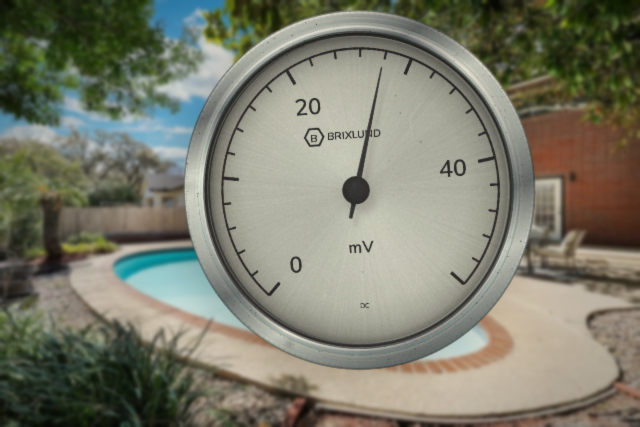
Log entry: 28 mV
